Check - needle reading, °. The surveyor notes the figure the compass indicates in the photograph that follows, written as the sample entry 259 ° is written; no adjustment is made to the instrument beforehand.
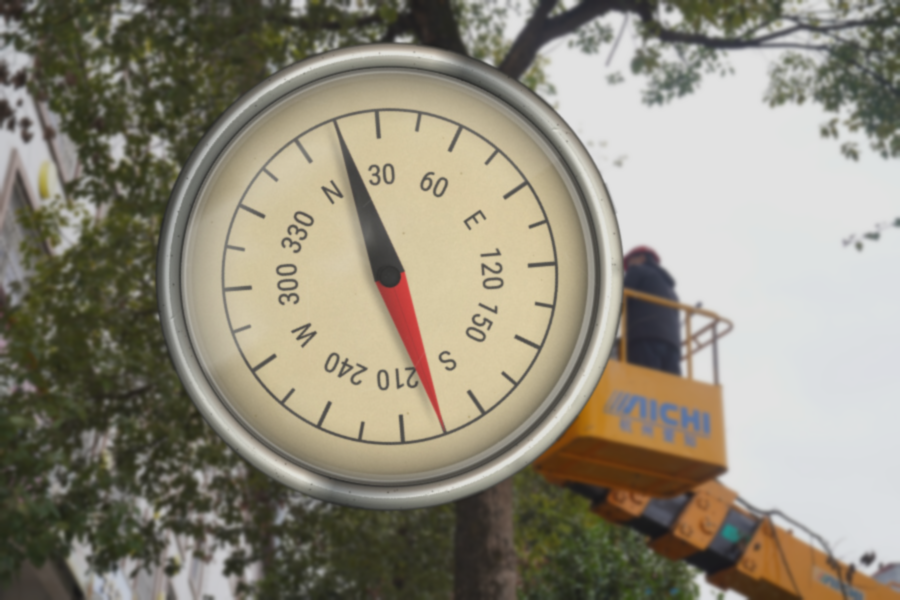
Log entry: 195 °
